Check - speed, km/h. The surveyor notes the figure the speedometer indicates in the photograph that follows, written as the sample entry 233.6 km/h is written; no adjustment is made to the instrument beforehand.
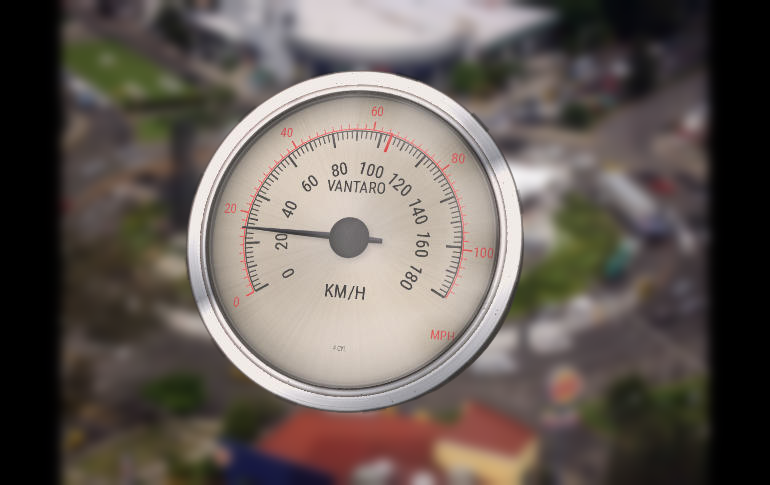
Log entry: 26 km/h
